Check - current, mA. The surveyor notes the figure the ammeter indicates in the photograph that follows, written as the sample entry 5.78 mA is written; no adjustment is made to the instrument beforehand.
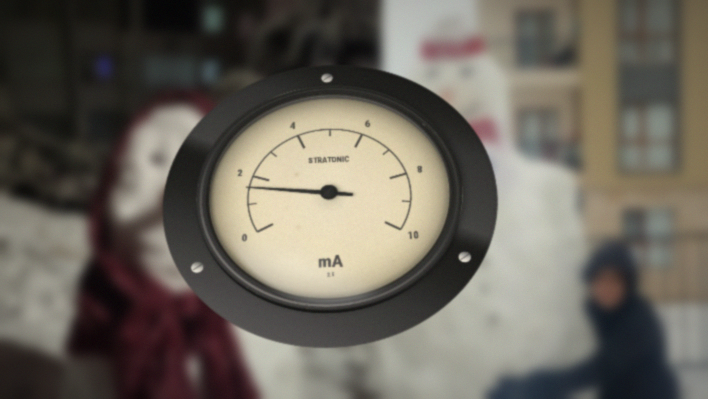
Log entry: 1.5 mA
